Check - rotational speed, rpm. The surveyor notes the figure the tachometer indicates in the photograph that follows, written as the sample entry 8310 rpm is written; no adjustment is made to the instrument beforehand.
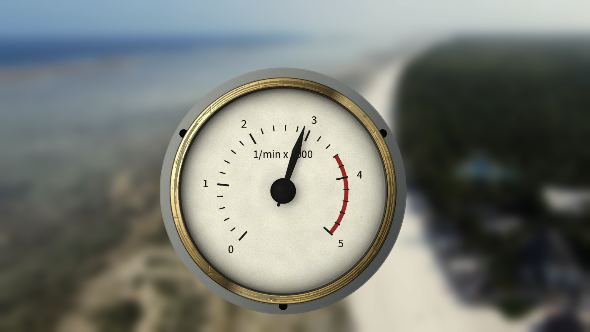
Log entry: 2900 rpm
